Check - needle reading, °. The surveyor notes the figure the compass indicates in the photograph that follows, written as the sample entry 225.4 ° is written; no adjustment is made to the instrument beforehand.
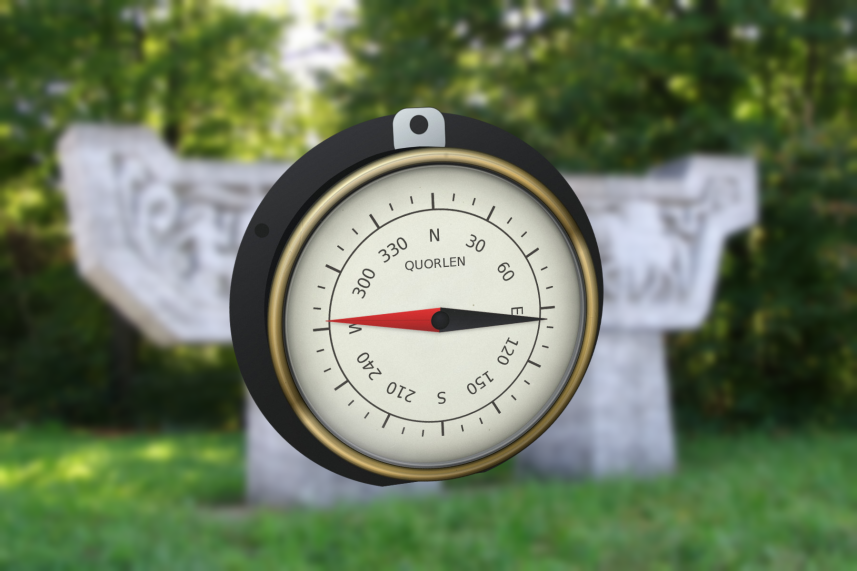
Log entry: 275 °
